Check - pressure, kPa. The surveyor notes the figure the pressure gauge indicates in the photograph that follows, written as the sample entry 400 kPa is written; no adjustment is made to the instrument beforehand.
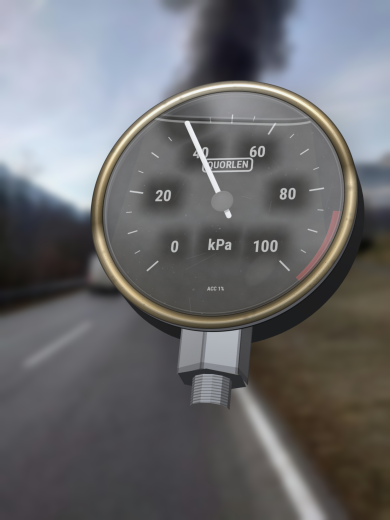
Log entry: 40 kPa
